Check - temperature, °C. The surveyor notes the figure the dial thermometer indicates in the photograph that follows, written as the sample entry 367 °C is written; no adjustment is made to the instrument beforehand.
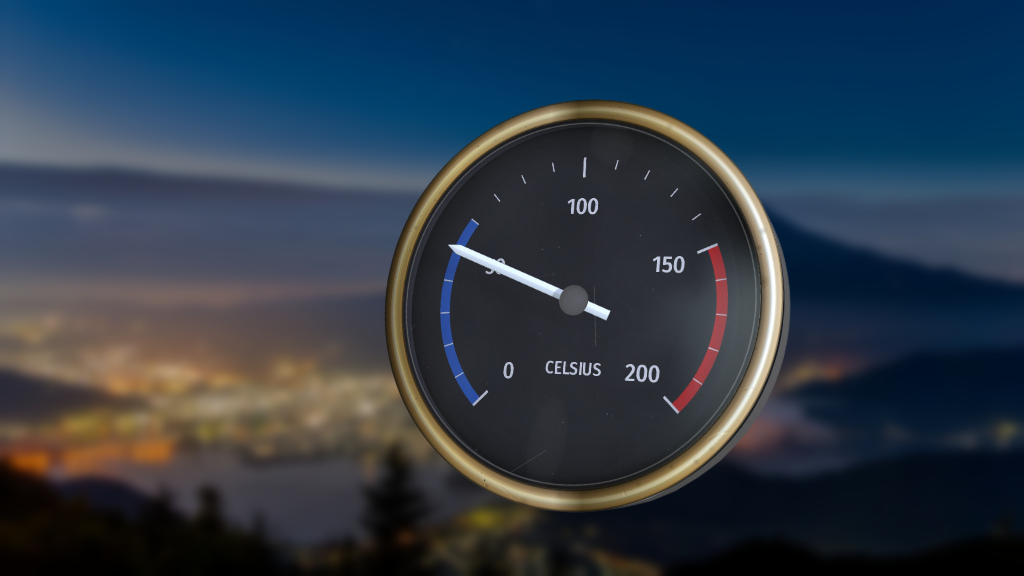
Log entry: 50 °C
